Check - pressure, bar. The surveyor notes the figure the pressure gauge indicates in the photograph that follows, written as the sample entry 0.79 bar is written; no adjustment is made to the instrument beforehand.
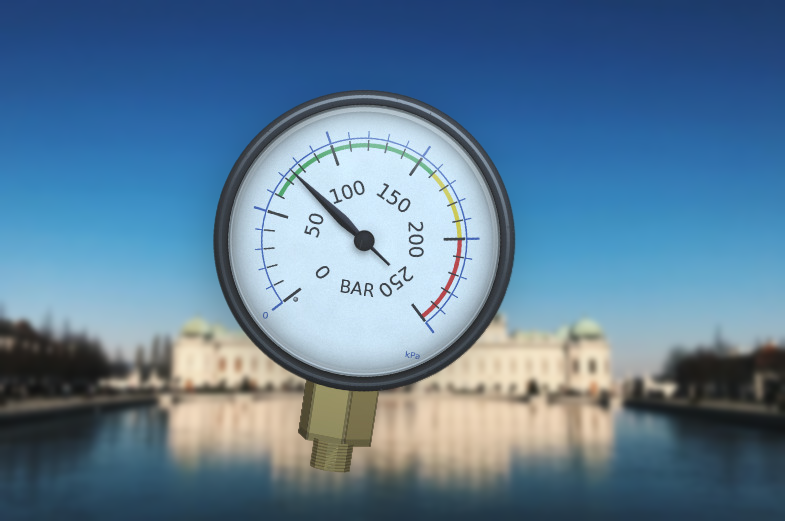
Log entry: 75 bar
